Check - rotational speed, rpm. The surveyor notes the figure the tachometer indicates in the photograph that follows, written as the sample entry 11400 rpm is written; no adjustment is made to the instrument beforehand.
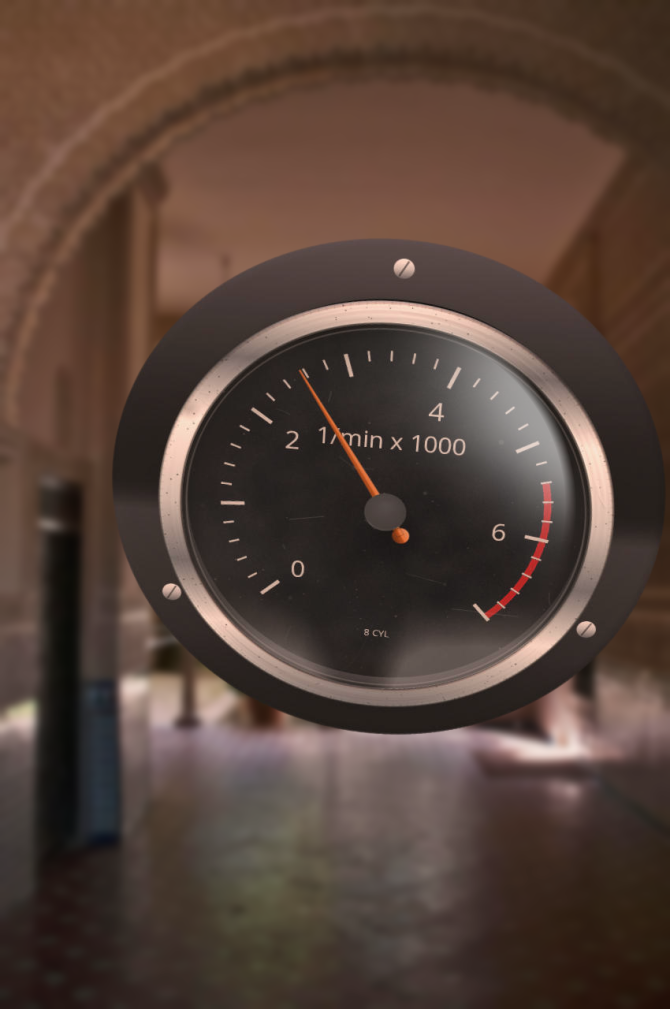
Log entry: 2600 rpm
